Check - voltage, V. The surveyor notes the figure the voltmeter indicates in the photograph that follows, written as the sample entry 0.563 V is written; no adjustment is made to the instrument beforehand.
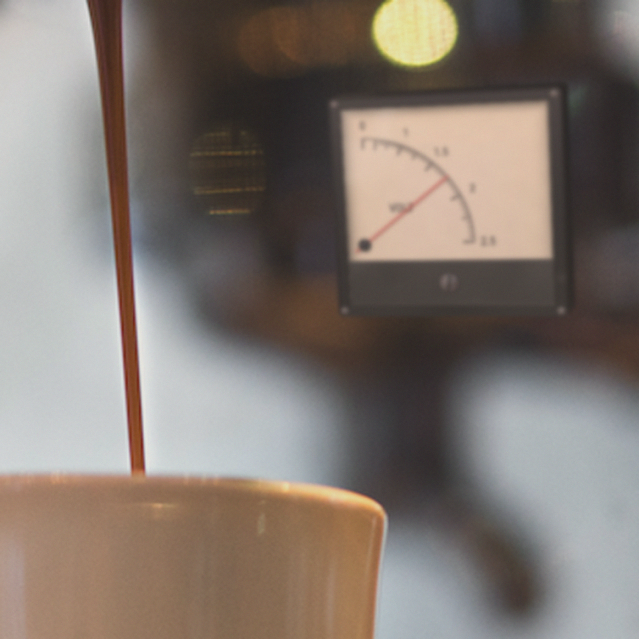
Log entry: 1.75 V
